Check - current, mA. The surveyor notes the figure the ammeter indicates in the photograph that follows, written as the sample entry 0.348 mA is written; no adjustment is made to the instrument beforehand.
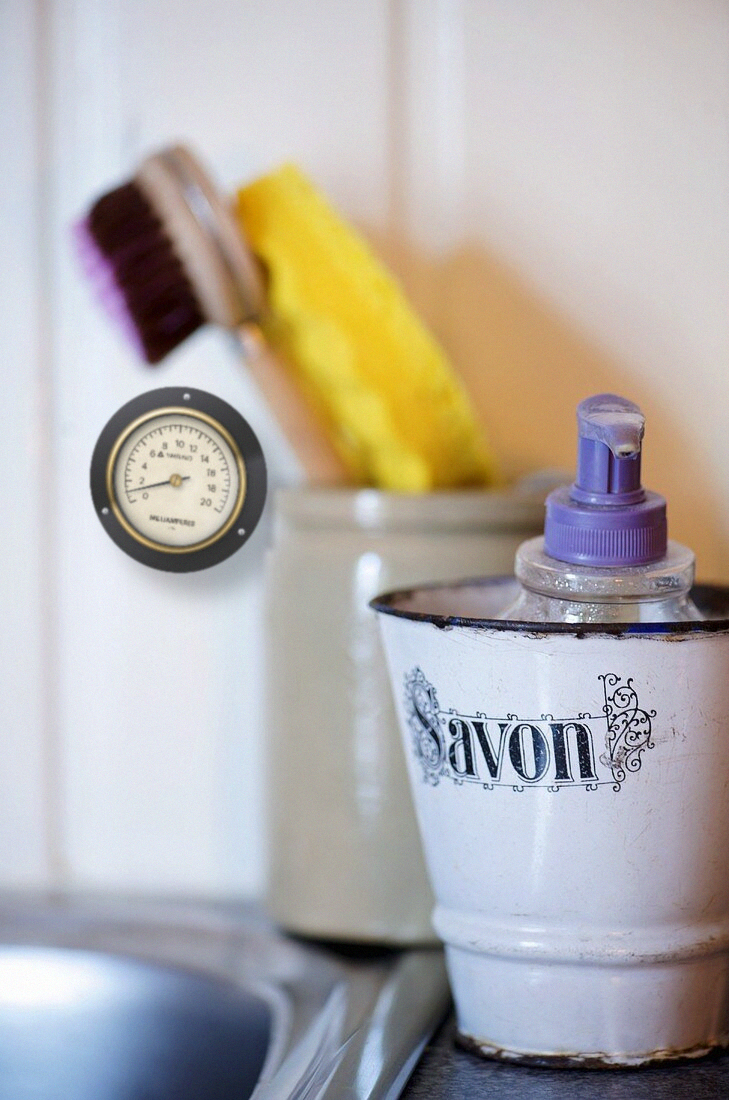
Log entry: 1 mA
